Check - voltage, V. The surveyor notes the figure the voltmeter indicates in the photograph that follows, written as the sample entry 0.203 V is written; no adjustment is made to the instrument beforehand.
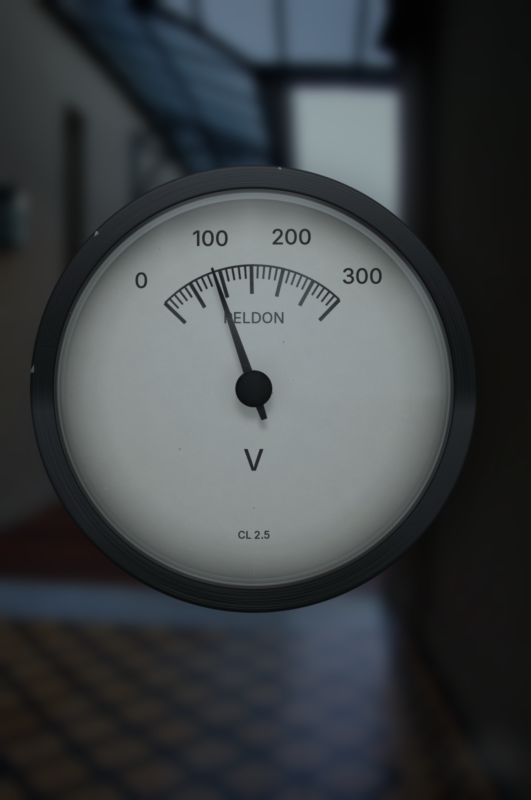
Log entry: 90 V
